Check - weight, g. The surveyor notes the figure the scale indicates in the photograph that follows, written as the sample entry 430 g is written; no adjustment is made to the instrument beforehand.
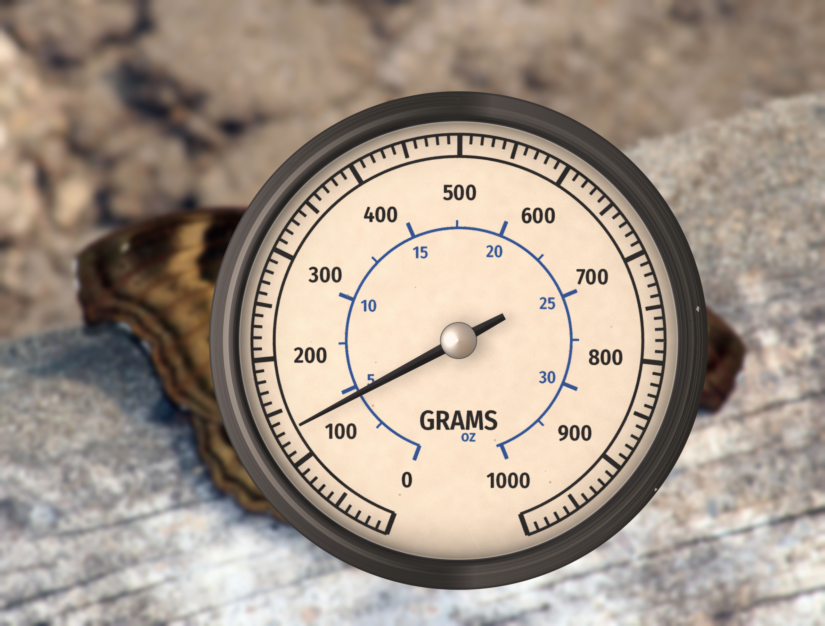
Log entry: 130 g
